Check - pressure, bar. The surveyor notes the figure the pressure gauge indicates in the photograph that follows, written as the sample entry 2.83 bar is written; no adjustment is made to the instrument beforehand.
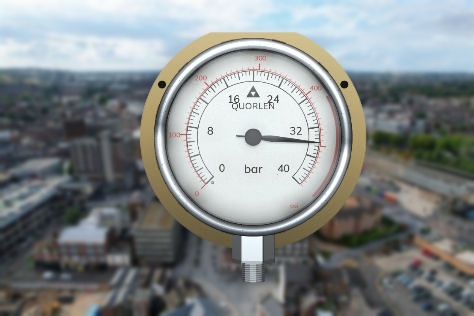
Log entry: 34 bar
